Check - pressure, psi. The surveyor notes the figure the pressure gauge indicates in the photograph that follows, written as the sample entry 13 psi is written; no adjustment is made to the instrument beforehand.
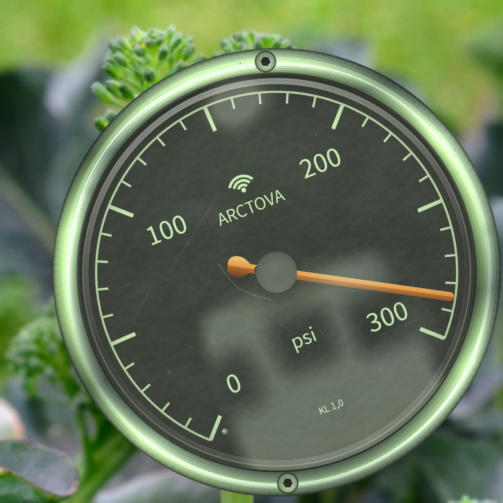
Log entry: 285 psi
